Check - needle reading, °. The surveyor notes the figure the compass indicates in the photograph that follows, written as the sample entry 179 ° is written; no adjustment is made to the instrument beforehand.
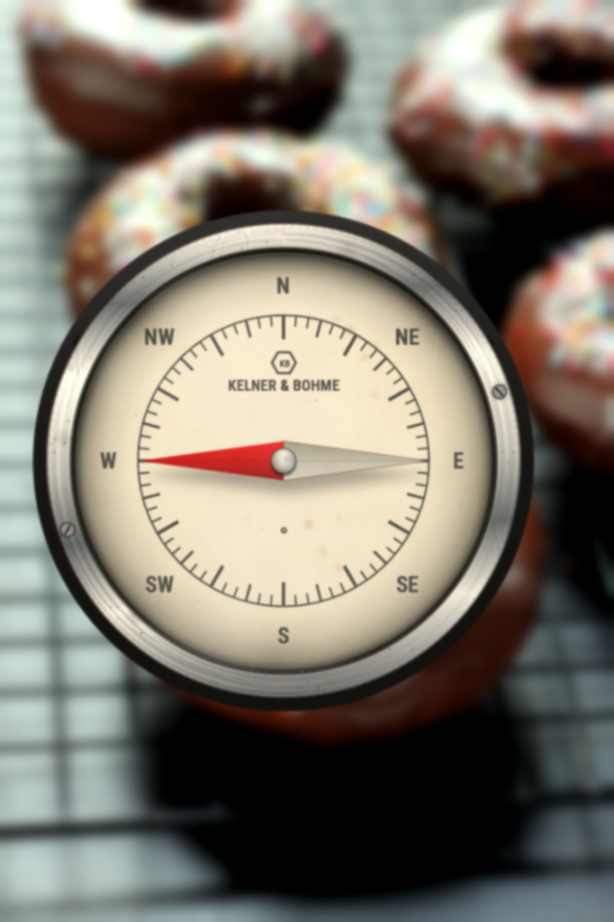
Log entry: 270 °
